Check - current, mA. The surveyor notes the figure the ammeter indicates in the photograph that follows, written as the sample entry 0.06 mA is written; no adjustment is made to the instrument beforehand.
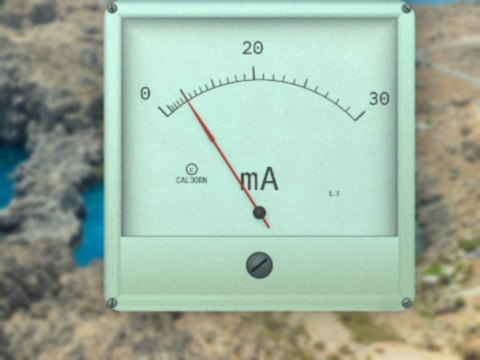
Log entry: 10 mA
